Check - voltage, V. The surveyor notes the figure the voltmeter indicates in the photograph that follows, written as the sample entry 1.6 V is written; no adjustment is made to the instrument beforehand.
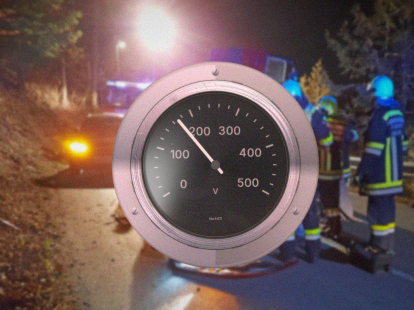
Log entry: 170 V
